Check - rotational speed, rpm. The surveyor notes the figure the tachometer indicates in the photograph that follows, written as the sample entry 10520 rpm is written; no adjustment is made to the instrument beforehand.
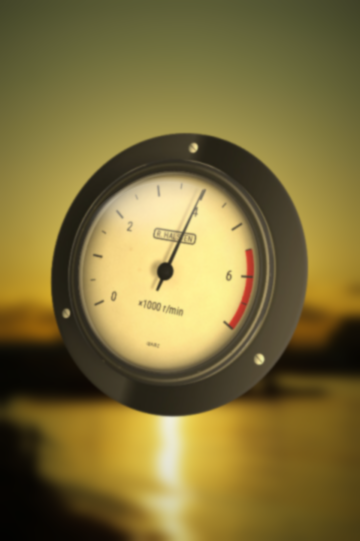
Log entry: 4000 rpm
